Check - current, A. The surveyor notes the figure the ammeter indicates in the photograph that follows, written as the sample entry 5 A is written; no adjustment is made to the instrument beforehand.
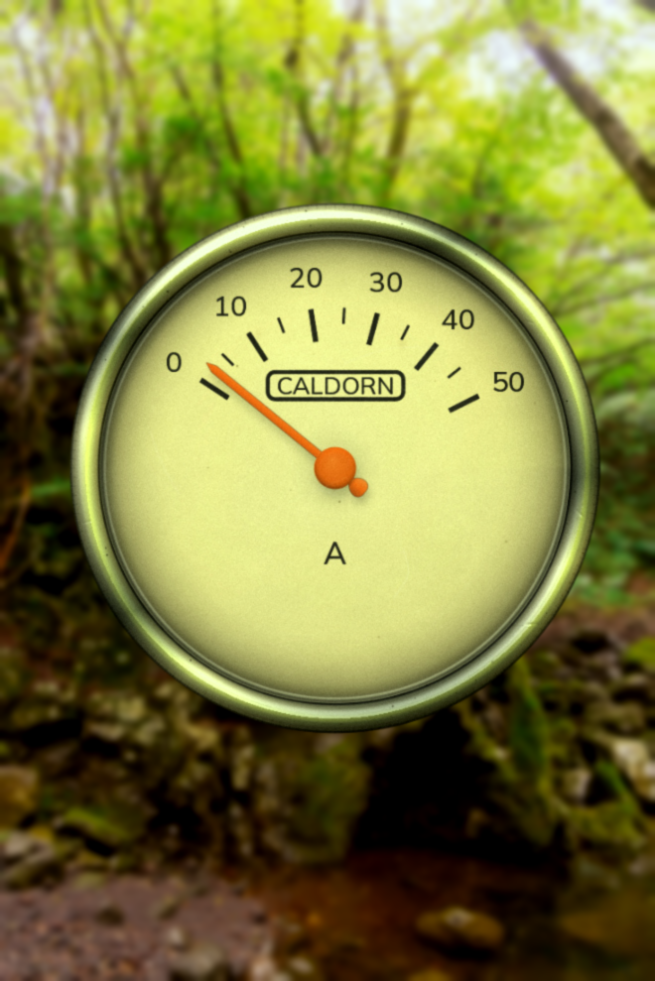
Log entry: 2.5 A
